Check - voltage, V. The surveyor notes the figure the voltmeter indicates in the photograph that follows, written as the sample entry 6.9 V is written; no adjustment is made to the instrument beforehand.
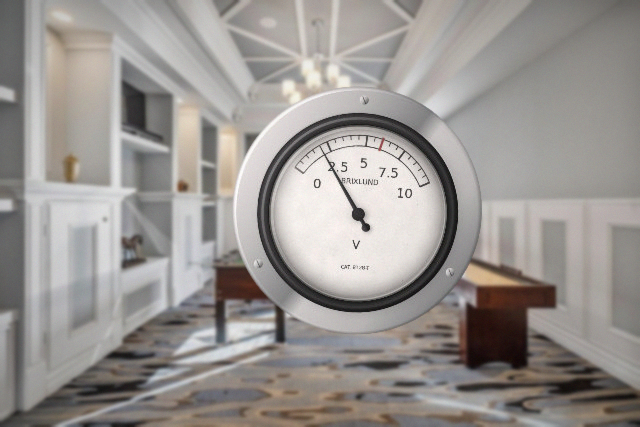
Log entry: 2 V
